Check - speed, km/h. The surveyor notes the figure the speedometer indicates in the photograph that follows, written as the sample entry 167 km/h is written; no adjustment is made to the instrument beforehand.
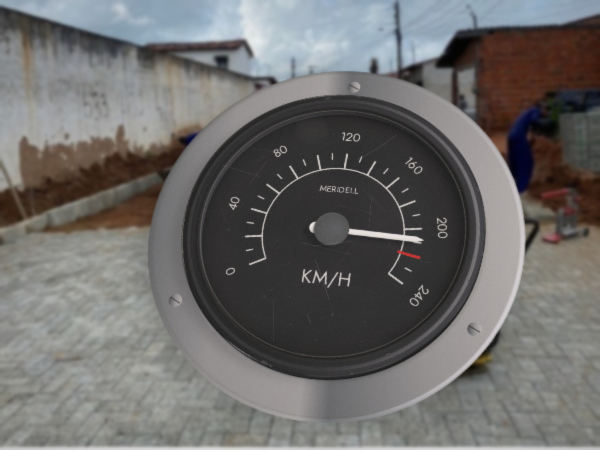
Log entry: 210 km/h
